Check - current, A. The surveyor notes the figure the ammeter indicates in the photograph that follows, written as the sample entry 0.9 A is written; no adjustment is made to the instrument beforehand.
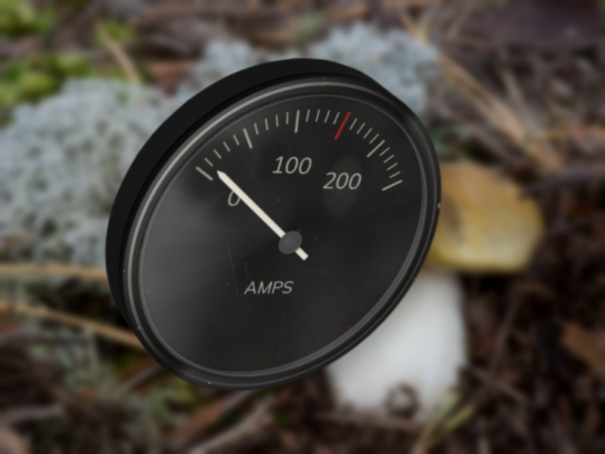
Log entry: 10 A
